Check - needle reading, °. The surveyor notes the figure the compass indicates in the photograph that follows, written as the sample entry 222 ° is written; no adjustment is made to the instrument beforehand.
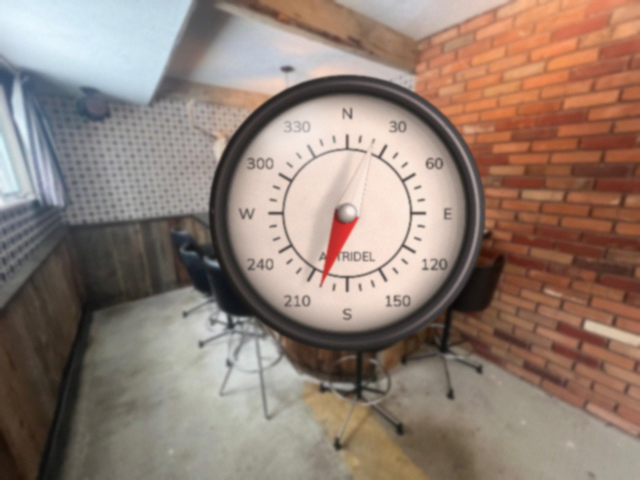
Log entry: 200 °
